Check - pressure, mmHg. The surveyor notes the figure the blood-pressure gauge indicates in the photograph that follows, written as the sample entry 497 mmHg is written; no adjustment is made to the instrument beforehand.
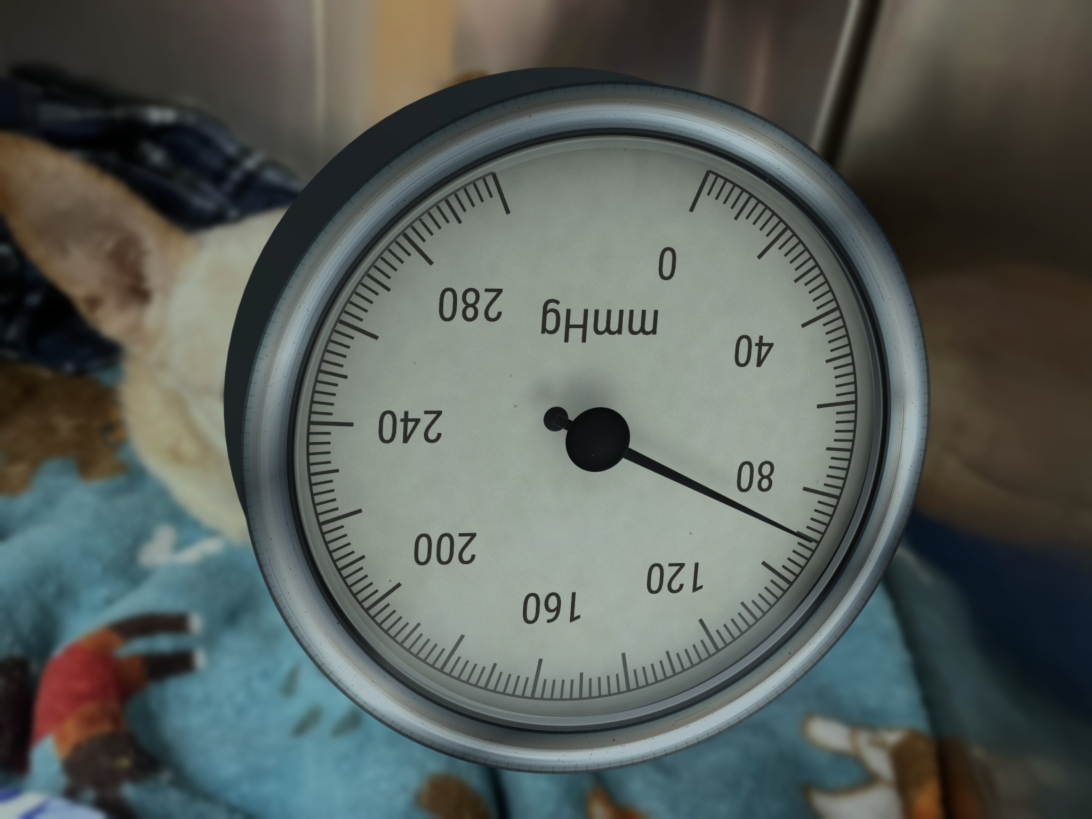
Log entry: 90 mmHg
